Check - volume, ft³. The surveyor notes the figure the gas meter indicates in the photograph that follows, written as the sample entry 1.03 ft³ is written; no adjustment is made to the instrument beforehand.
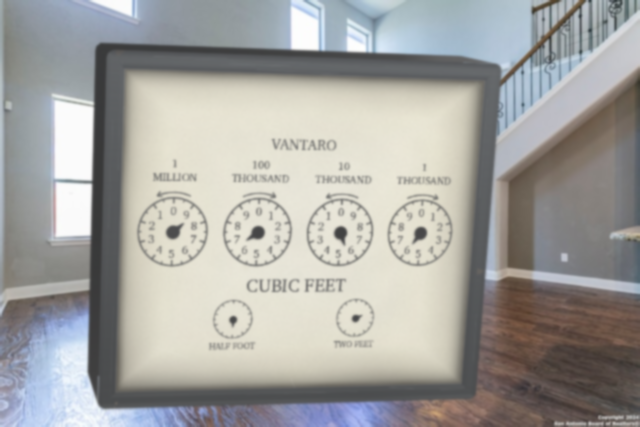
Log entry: 865600 ft³
